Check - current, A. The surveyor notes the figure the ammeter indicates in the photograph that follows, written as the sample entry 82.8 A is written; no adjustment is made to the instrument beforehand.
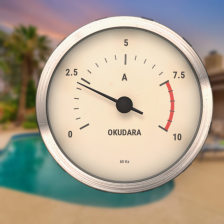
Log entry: 2.25 A
